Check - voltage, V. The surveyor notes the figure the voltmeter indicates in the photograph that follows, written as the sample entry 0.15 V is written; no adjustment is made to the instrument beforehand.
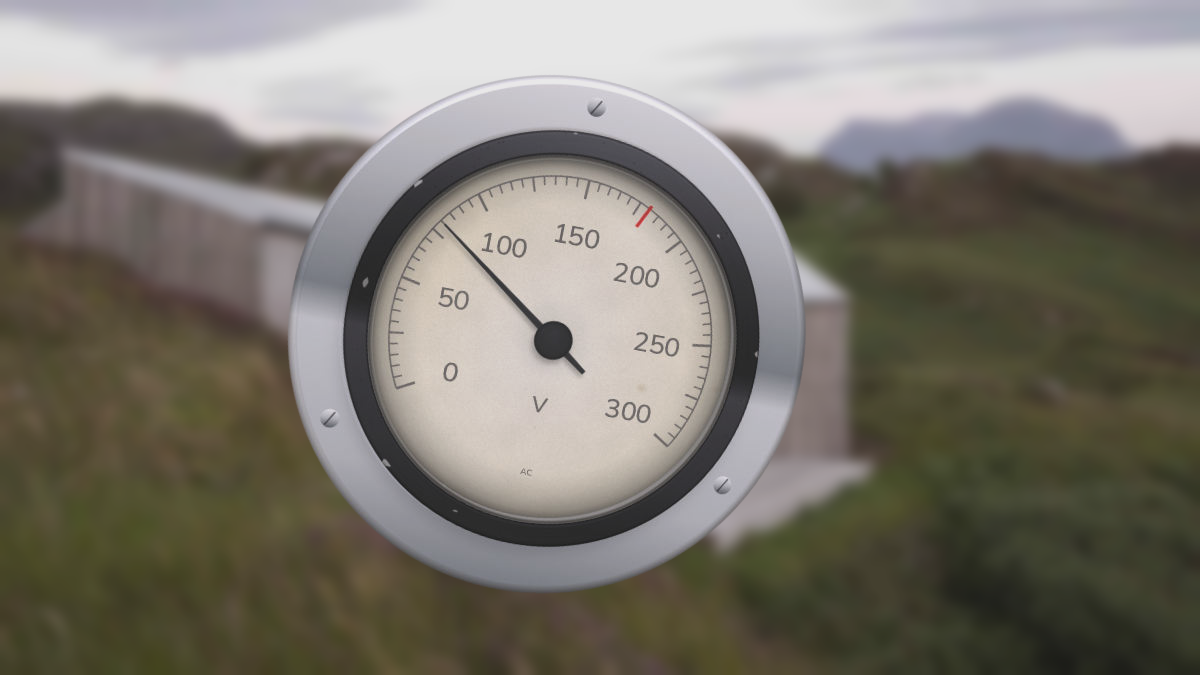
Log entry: 80 V
